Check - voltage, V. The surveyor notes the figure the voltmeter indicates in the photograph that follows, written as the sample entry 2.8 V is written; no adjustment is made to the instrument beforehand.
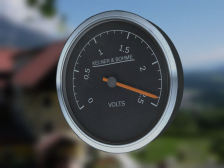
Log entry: 2.4 V
